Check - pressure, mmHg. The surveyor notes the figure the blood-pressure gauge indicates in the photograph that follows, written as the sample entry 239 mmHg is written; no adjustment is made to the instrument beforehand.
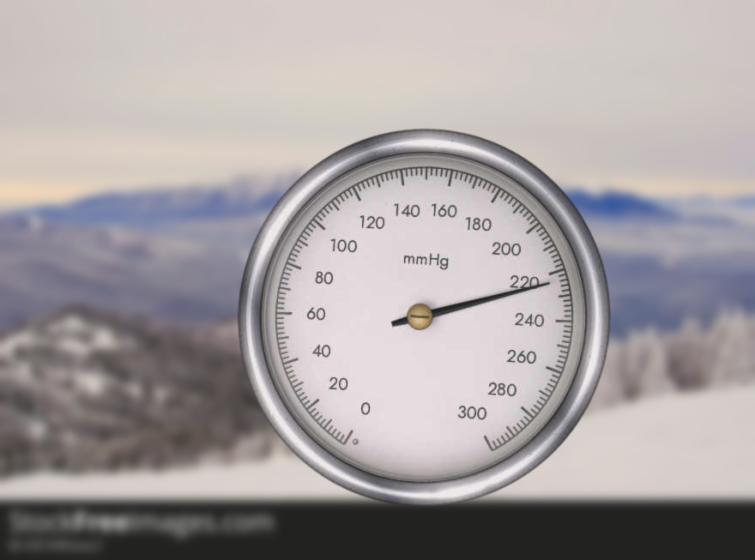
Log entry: 224 mmHg
